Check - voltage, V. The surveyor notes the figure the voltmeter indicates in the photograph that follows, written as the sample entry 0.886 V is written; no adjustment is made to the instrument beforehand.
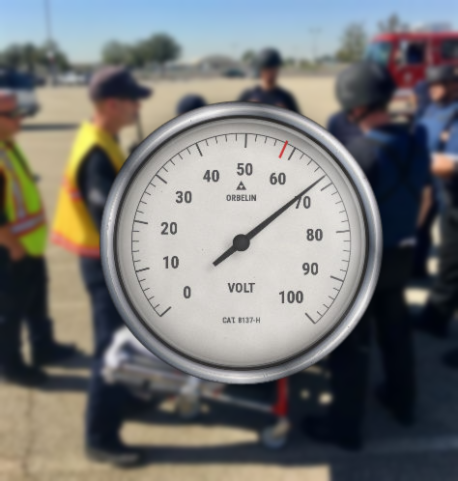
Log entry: 68 V
